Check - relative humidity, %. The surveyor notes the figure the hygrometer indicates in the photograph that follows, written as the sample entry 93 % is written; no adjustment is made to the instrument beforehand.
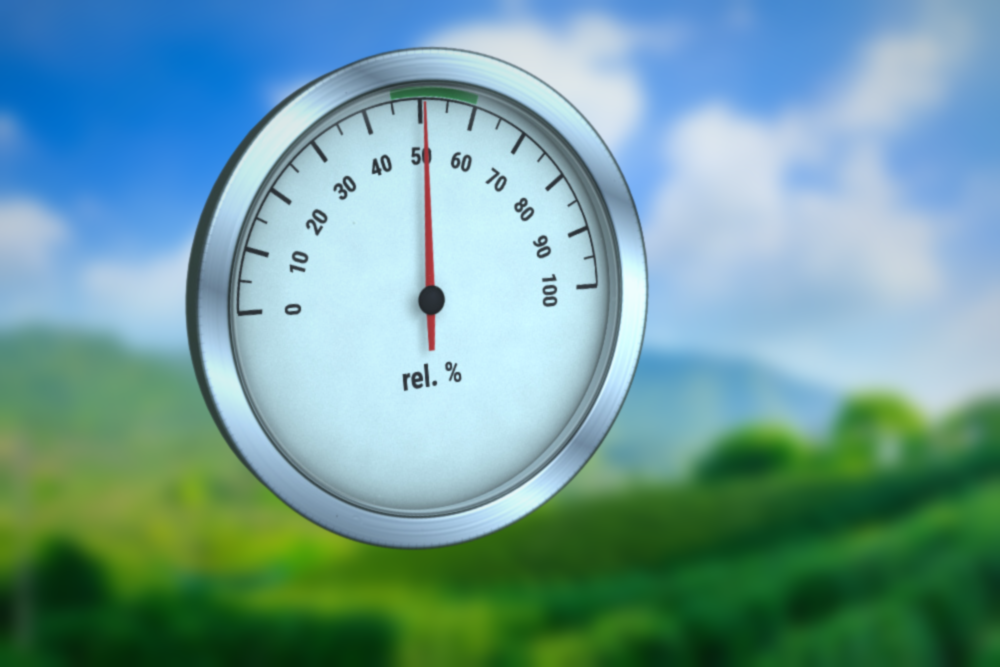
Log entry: 50 %
